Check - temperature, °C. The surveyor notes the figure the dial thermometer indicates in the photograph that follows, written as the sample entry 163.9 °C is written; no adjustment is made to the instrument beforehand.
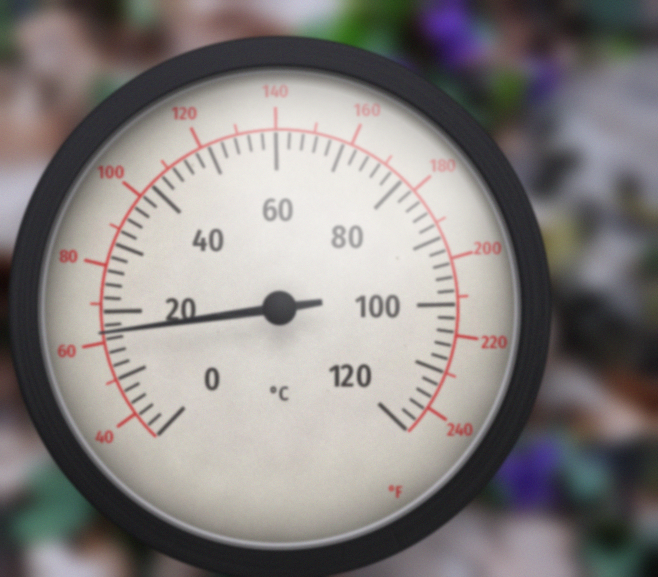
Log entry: 17 °C
